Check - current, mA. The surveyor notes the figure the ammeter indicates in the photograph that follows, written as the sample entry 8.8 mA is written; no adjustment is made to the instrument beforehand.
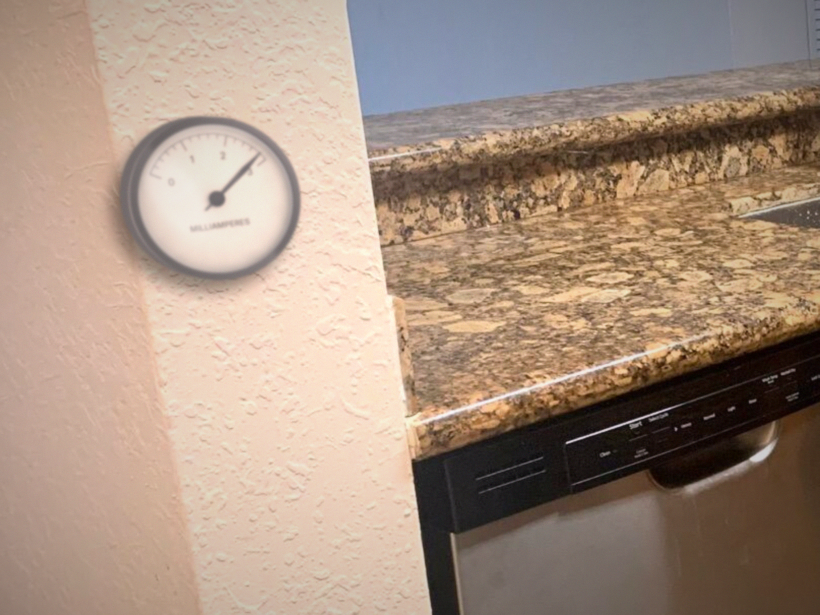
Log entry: 2.8 mA
